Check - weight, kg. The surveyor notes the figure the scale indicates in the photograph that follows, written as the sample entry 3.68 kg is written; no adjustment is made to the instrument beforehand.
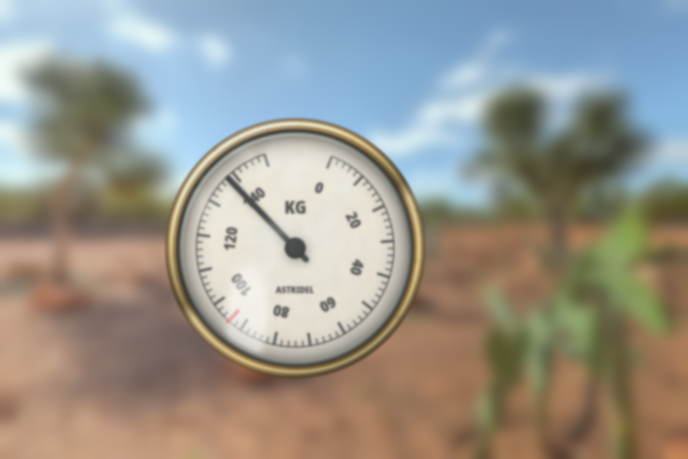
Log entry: 138 kg
